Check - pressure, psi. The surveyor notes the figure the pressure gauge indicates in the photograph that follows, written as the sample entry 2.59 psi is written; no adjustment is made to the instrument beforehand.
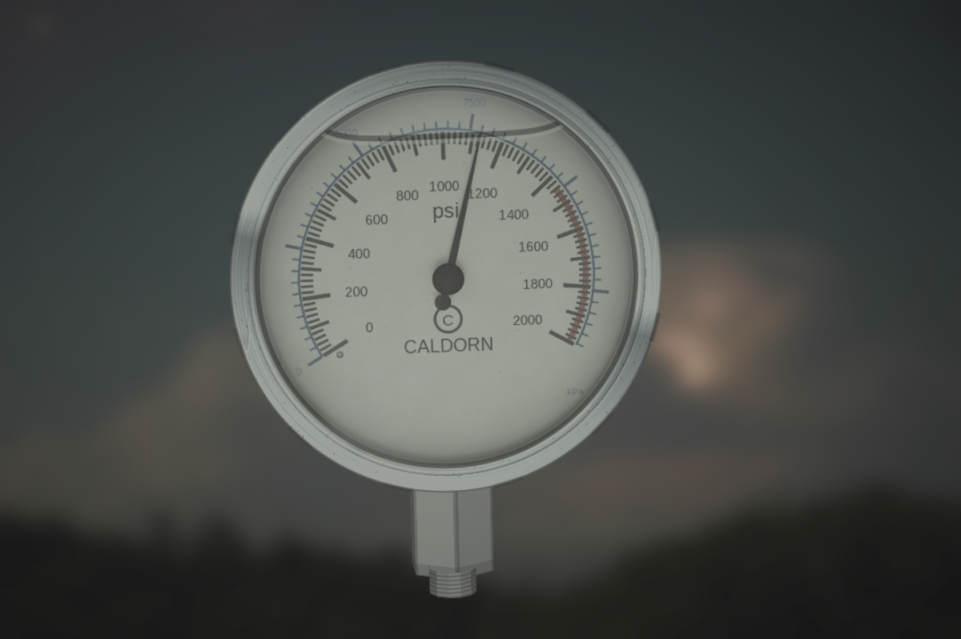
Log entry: 1120 psi
